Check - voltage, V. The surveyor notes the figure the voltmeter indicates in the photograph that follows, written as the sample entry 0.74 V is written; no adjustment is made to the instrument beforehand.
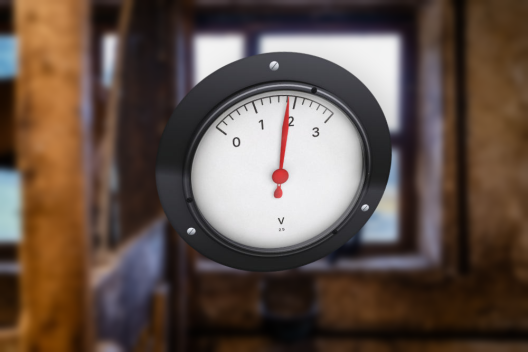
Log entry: 1.8 V
